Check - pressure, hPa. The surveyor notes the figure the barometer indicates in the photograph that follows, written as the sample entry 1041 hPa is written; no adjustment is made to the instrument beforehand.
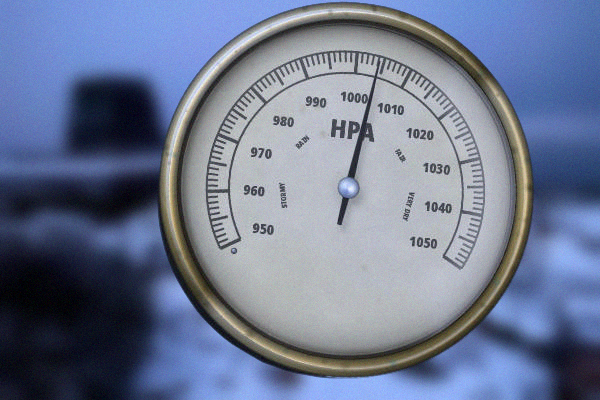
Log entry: 1004 hPa
